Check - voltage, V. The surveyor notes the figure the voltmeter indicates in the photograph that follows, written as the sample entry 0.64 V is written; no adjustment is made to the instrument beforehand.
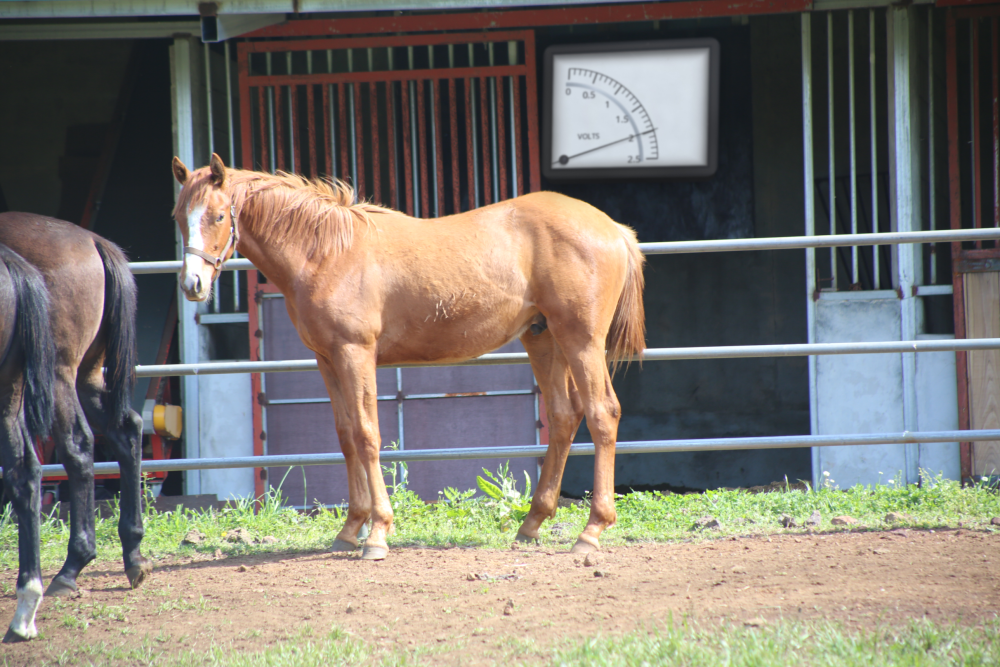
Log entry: 2 V
